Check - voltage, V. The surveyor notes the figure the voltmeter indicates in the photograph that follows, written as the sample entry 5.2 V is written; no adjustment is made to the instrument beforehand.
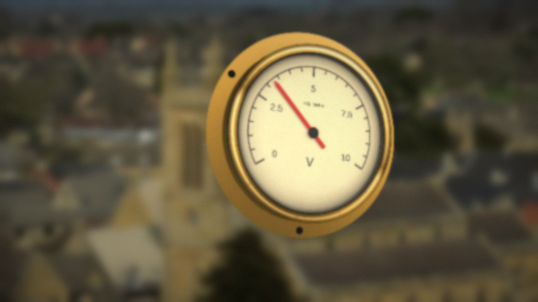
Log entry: 3.25 V
